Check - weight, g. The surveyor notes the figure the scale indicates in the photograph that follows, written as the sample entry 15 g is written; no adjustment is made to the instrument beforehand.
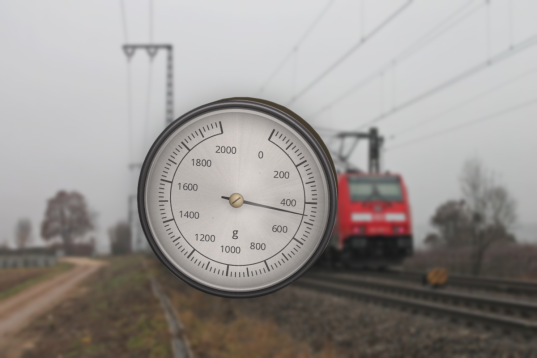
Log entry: 460 g
